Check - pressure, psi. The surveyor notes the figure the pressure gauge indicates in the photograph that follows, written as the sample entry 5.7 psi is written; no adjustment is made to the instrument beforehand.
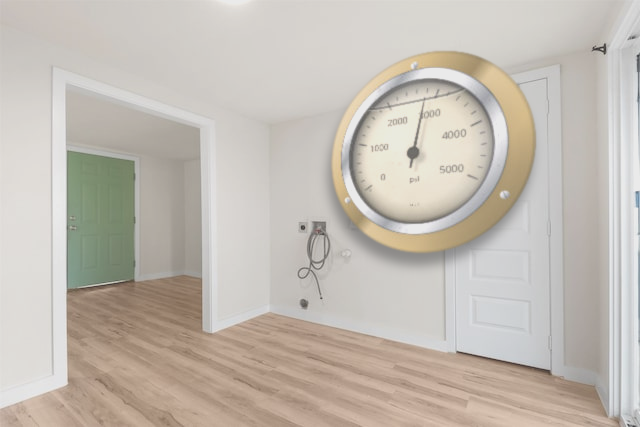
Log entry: 2800 psi
